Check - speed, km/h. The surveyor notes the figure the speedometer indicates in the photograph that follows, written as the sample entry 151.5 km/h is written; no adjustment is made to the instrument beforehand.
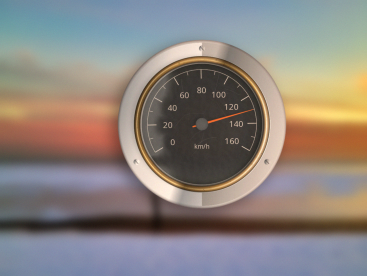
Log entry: 130 km/h
